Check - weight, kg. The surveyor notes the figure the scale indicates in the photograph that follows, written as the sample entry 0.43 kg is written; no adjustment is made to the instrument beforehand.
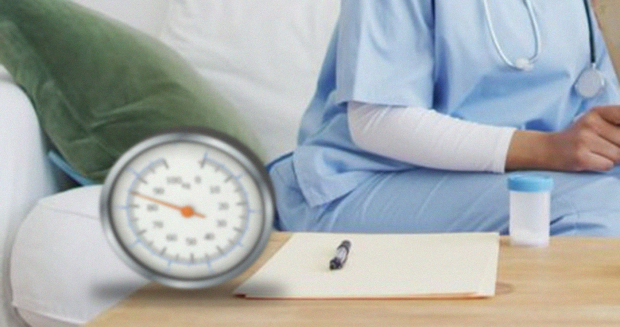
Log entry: 85 kg
